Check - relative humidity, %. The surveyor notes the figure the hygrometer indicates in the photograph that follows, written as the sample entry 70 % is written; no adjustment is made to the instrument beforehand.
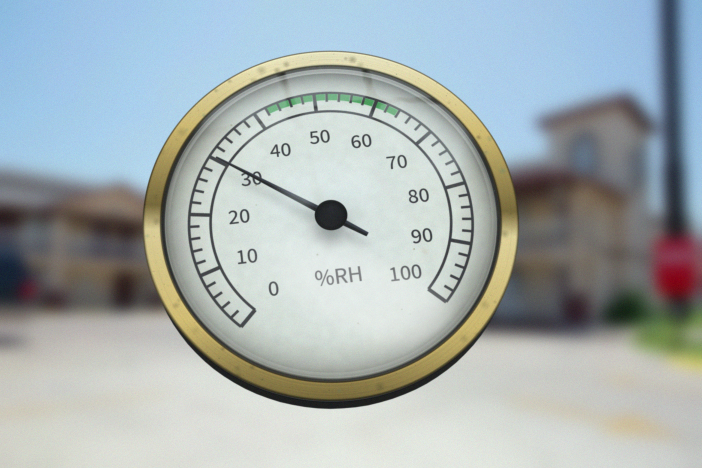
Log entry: 30 %
